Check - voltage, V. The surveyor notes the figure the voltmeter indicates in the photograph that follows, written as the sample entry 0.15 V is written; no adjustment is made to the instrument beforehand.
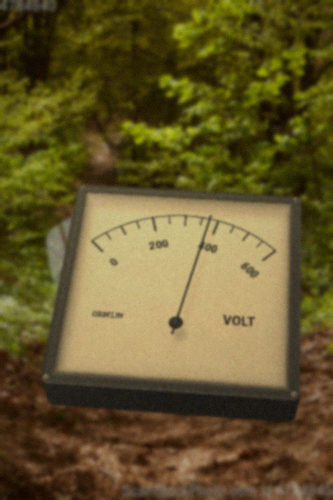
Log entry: 375 V
